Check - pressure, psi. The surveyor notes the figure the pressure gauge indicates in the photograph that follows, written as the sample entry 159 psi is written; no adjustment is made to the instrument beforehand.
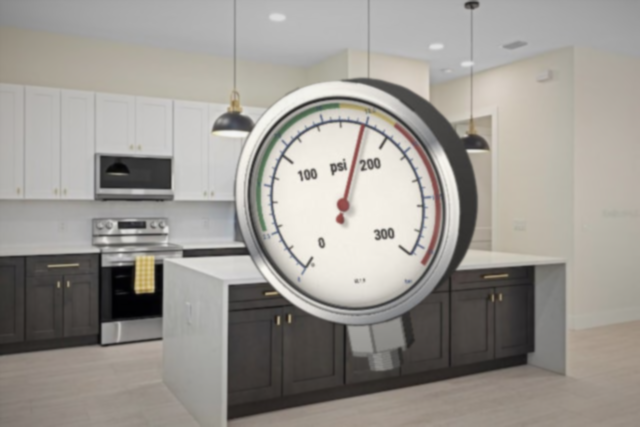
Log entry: 180 psi
